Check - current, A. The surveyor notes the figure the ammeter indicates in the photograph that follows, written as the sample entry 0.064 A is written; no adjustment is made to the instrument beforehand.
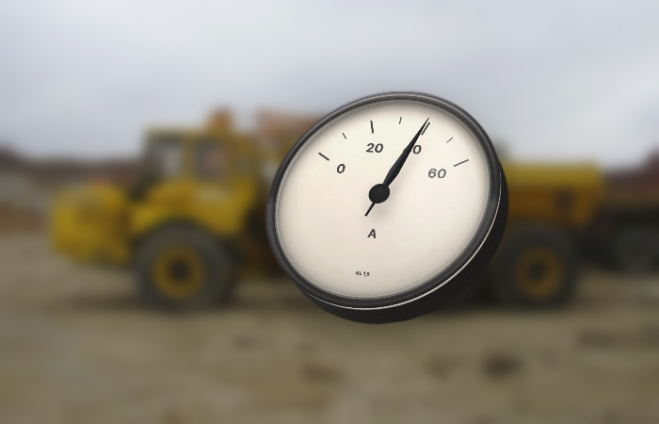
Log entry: 40 A
